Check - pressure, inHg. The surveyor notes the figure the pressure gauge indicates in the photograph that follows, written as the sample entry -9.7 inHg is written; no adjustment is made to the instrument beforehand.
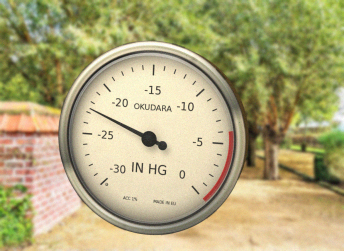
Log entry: -22.5 inHg
